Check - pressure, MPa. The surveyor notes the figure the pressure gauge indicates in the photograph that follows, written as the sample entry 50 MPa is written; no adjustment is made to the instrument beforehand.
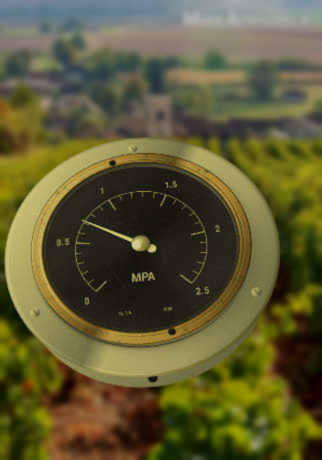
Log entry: 0.7 MPa
